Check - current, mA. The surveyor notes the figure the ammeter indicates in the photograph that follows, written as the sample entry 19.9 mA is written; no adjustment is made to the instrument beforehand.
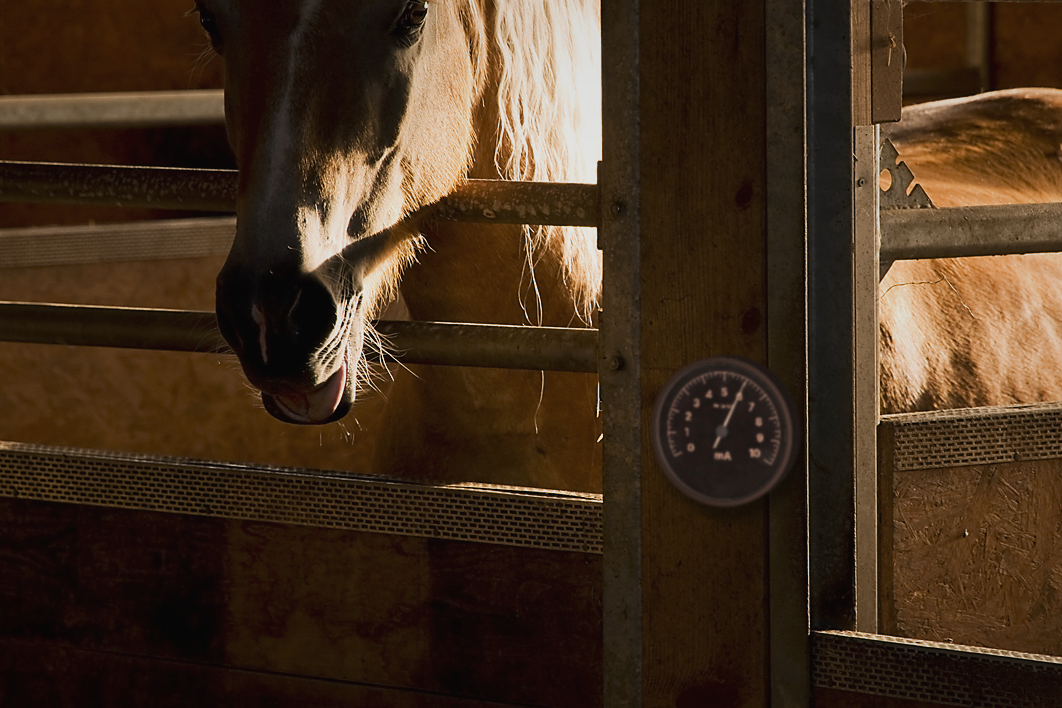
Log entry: 6 mA
